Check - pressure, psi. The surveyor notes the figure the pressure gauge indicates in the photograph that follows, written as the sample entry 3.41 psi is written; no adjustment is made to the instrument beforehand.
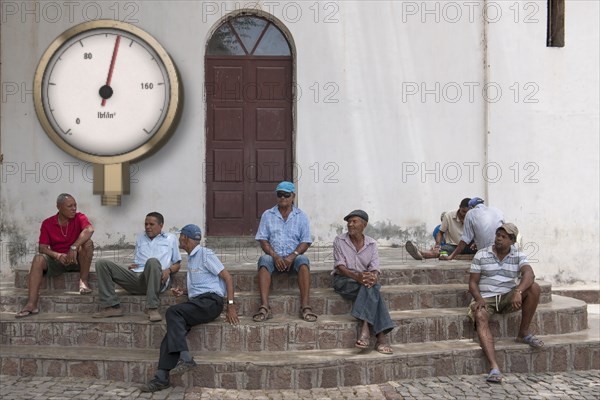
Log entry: 110 psi
